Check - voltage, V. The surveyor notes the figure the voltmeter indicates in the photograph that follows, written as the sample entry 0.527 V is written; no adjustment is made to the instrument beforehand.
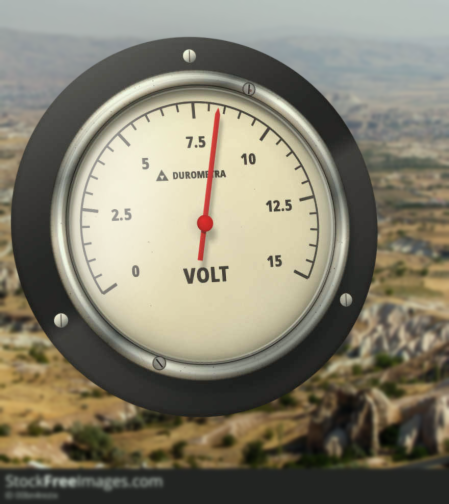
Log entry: 8.25 V
